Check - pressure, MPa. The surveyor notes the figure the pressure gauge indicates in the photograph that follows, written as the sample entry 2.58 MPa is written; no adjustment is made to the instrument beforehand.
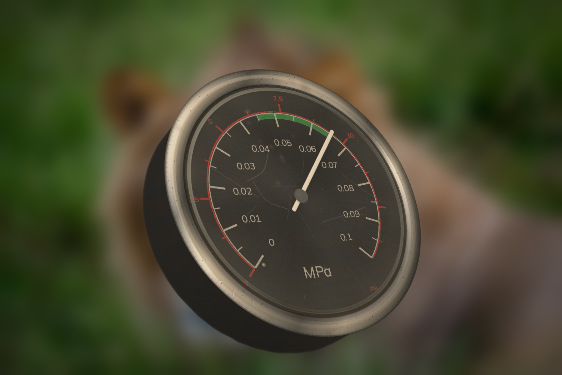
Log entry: 0.065 MPa
